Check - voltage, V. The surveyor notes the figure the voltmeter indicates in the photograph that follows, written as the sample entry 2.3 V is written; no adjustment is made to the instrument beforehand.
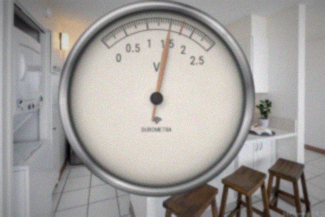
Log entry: 1.5 V
